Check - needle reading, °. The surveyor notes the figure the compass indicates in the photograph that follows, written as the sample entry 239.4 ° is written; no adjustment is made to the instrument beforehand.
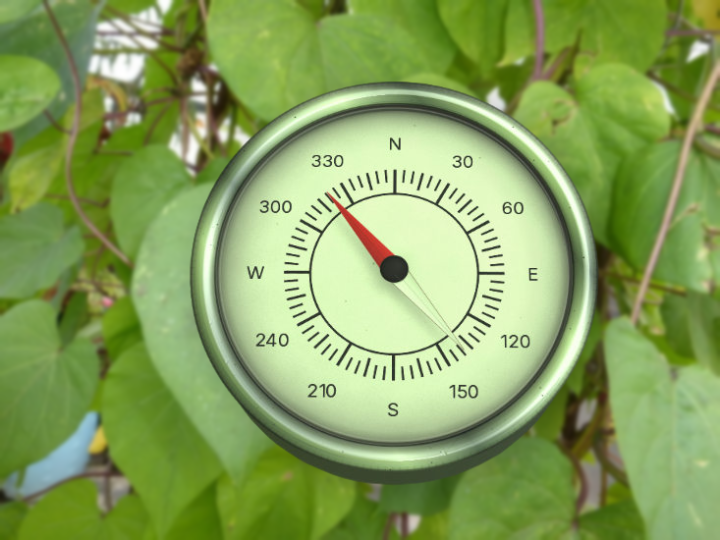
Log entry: 320 °
